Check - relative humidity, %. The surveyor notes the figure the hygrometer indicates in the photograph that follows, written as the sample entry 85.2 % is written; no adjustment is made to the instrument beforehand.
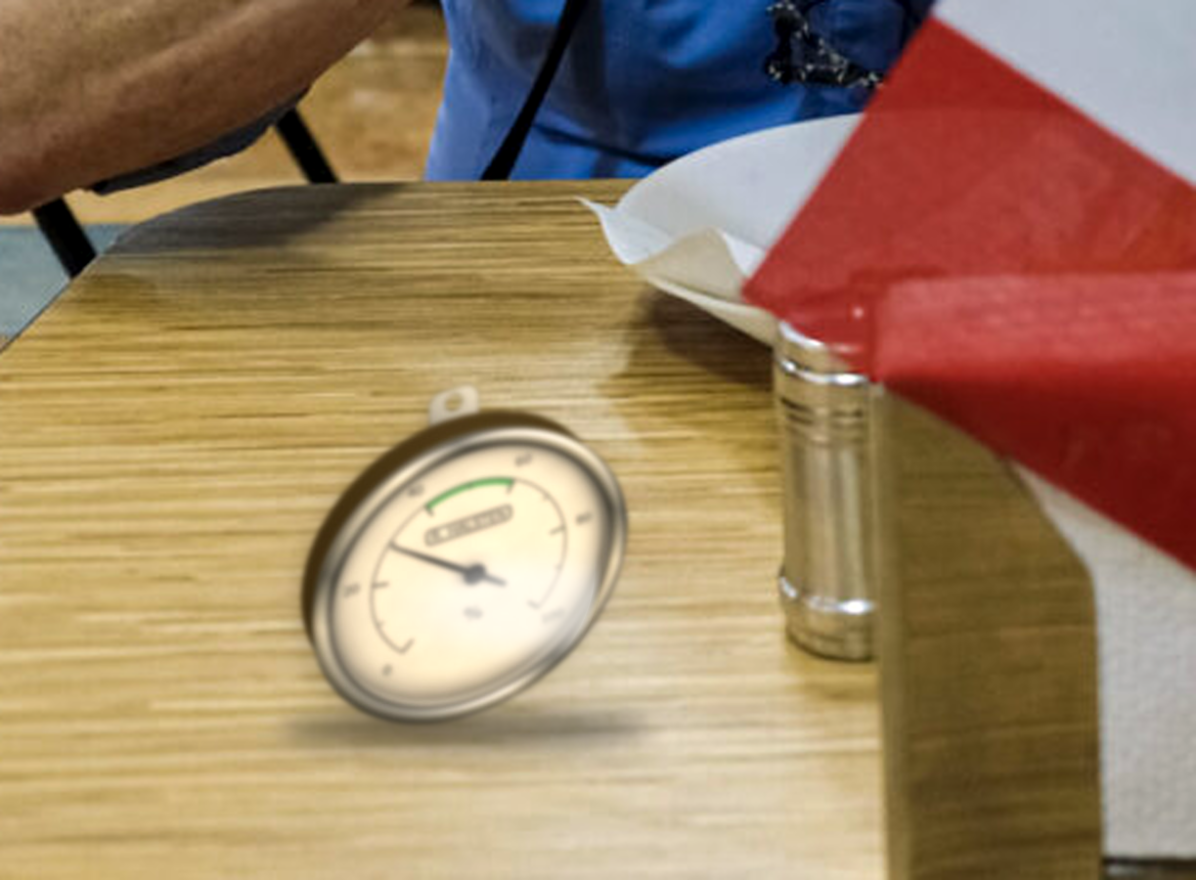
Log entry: 30 %
